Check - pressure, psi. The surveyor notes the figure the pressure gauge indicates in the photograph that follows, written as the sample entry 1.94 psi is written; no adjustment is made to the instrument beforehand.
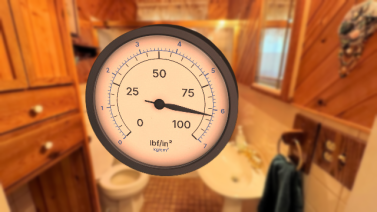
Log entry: 87.5 psi
